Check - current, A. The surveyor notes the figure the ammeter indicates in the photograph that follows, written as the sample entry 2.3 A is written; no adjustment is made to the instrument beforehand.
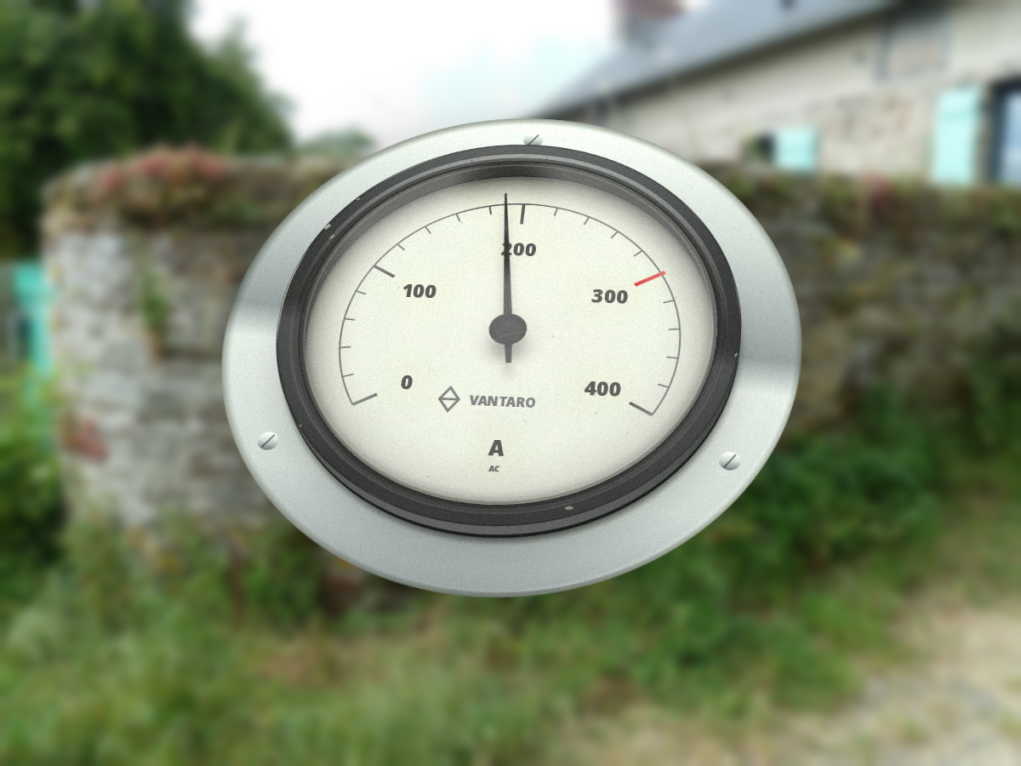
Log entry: 190 A
